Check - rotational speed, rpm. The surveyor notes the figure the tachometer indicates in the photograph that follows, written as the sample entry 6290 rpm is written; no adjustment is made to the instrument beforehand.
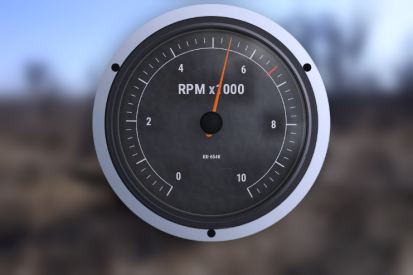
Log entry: 5400 rpm
